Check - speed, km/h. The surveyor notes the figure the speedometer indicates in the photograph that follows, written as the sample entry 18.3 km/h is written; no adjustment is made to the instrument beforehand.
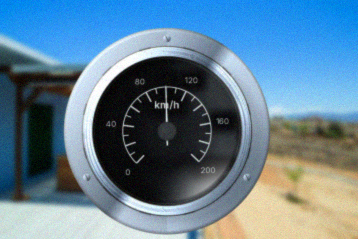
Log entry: 100 km/h
